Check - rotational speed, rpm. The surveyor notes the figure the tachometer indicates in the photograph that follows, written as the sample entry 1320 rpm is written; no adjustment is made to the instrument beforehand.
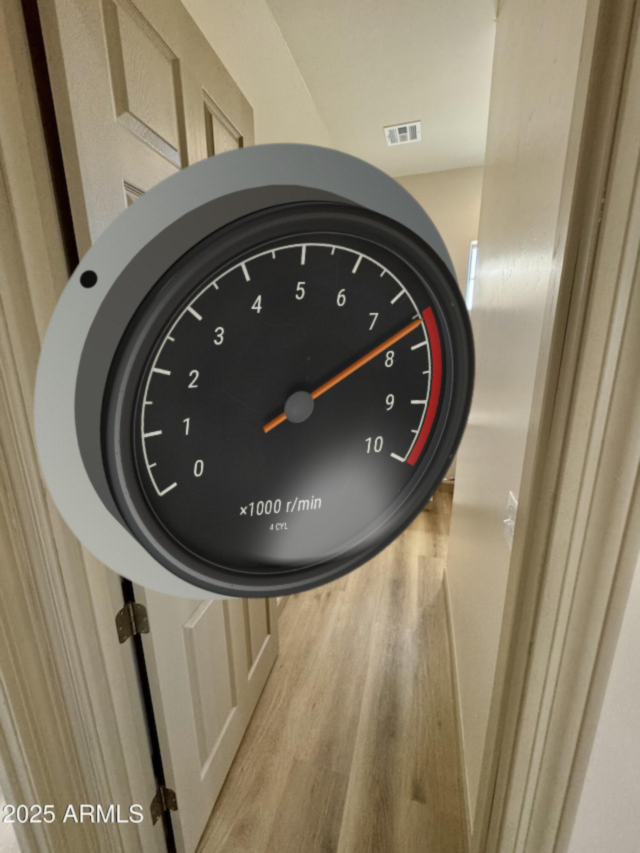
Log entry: 7500 rpm
